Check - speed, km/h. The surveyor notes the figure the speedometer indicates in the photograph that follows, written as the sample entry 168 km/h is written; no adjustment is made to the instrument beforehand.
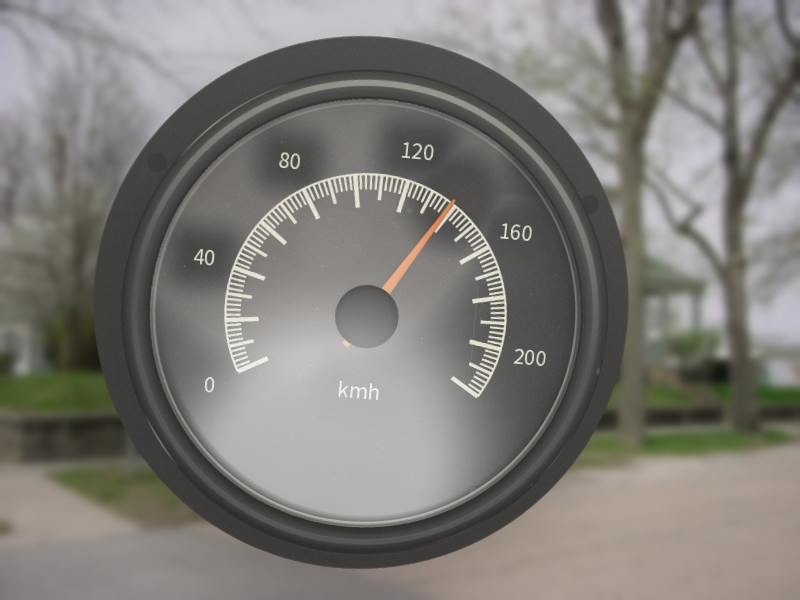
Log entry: 138 km/h
